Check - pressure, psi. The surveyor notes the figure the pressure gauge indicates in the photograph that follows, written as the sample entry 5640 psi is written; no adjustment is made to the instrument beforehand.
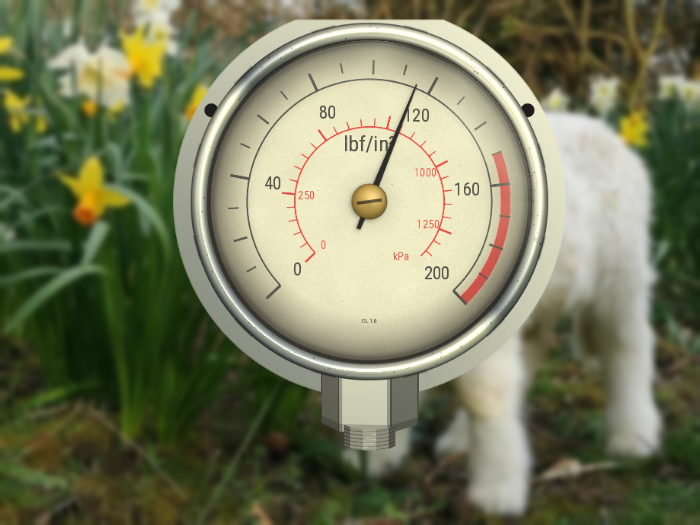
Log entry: 115 psi
